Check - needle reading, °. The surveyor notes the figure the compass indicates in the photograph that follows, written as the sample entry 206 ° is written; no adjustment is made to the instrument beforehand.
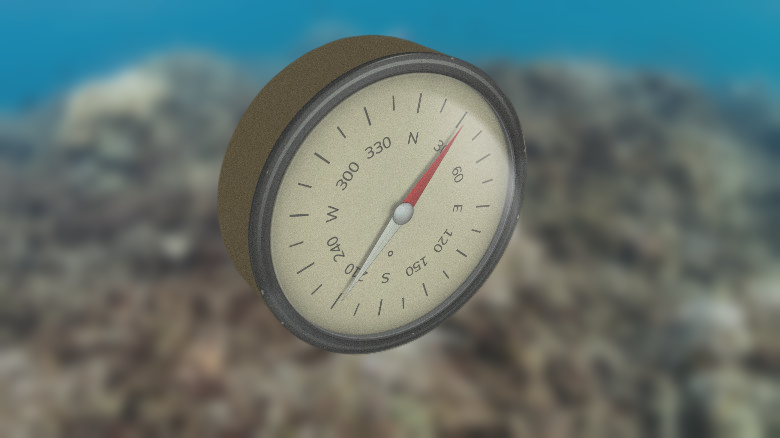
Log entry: 30 °
